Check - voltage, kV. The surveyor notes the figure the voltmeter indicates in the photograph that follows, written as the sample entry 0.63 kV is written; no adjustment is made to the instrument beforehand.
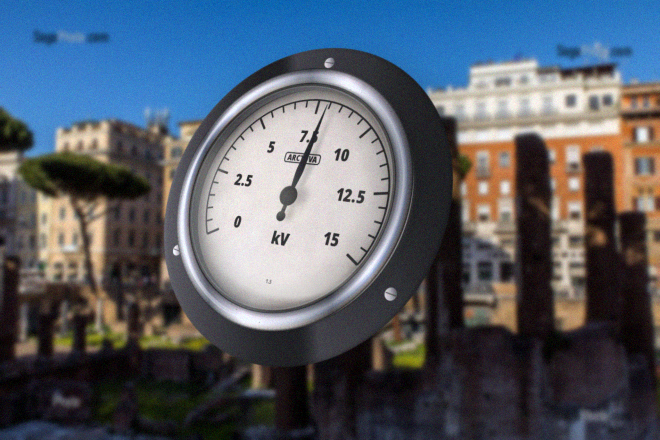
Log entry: 8 kV
